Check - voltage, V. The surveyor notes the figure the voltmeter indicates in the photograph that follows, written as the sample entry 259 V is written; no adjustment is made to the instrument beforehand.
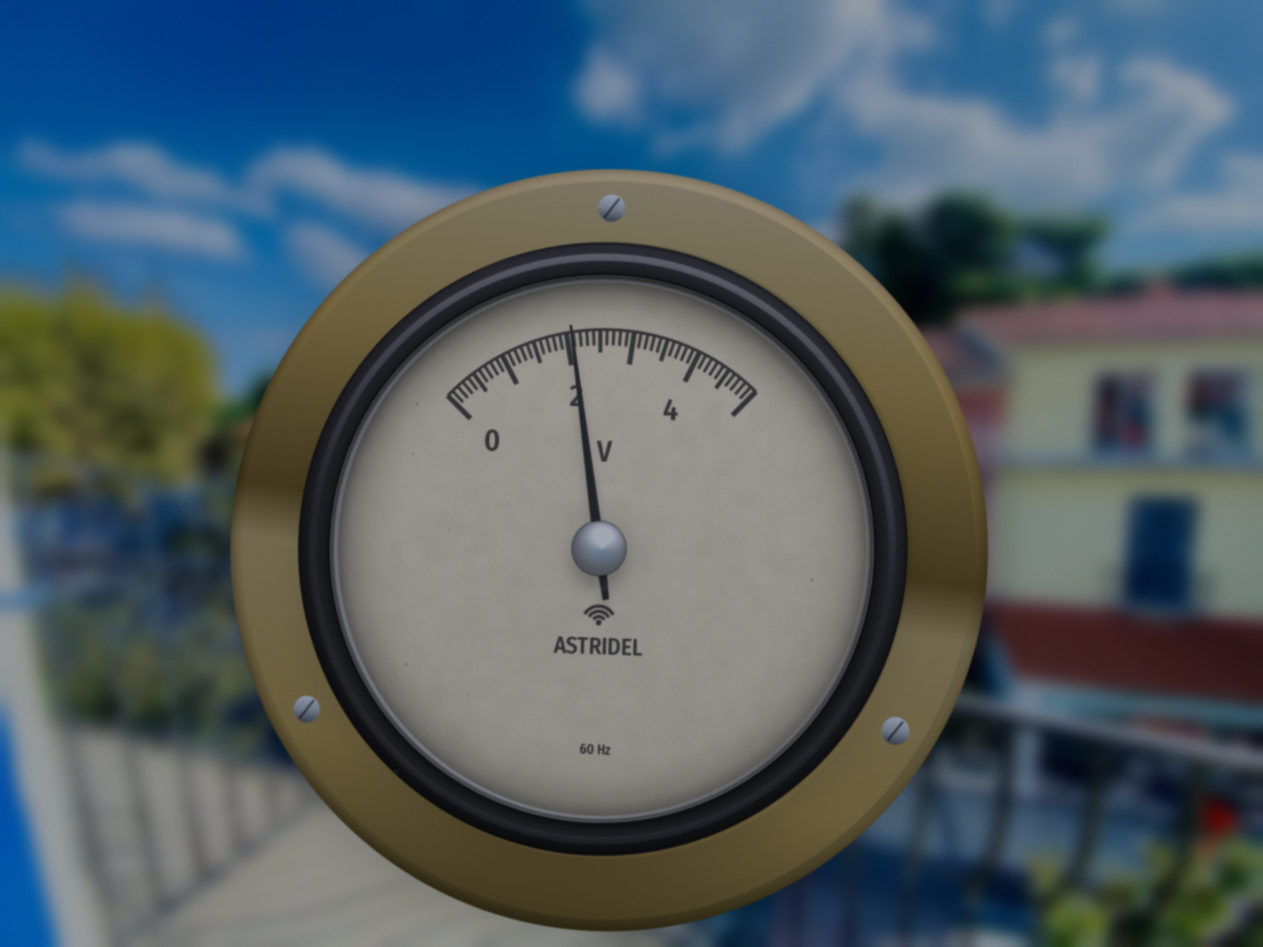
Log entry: 2.1 V
